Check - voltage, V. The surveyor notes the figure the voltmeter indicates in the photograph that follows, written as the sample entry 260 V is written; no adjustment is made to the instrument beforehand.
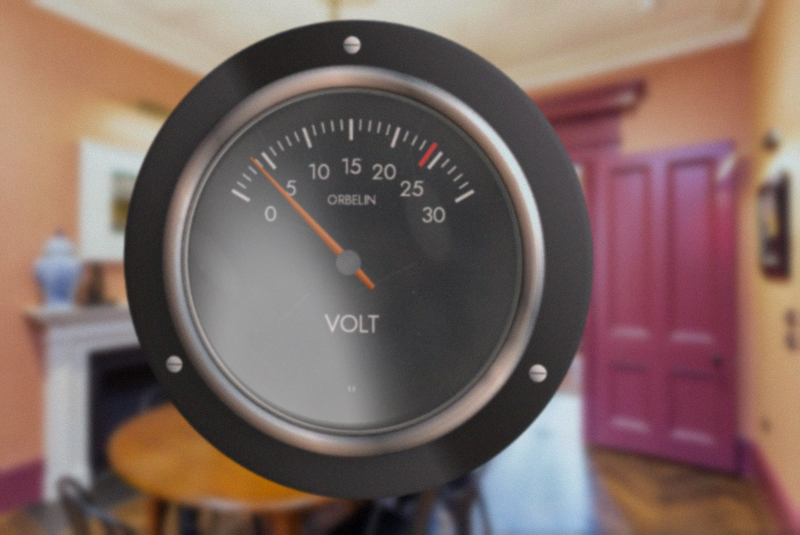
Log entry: 4 V
